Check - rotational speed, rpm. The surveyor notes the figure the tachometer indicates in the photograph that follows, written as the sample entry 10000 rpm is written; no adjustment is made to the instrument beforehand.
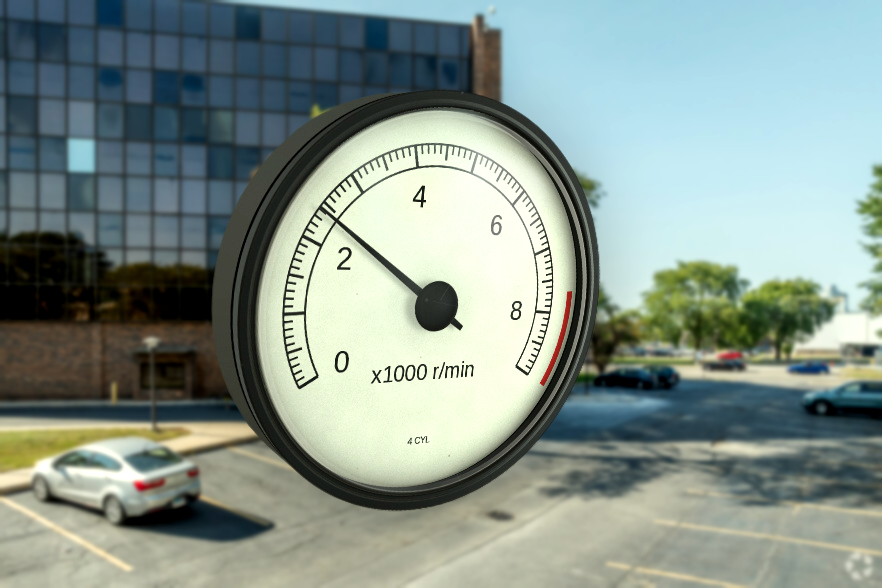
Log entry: 2400 rpm
